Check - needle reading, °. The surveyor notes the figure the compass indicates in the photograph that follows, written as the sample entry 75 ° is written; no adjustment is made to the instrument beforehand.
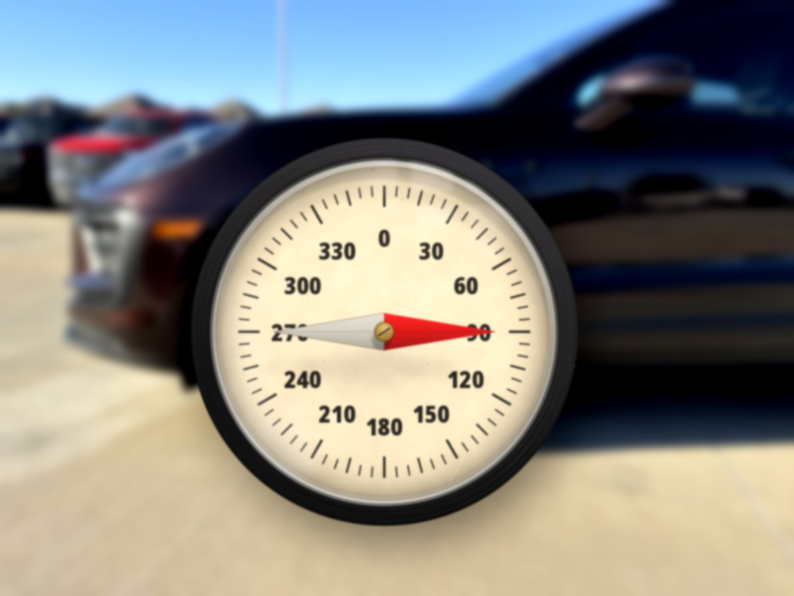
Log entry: 90 °
